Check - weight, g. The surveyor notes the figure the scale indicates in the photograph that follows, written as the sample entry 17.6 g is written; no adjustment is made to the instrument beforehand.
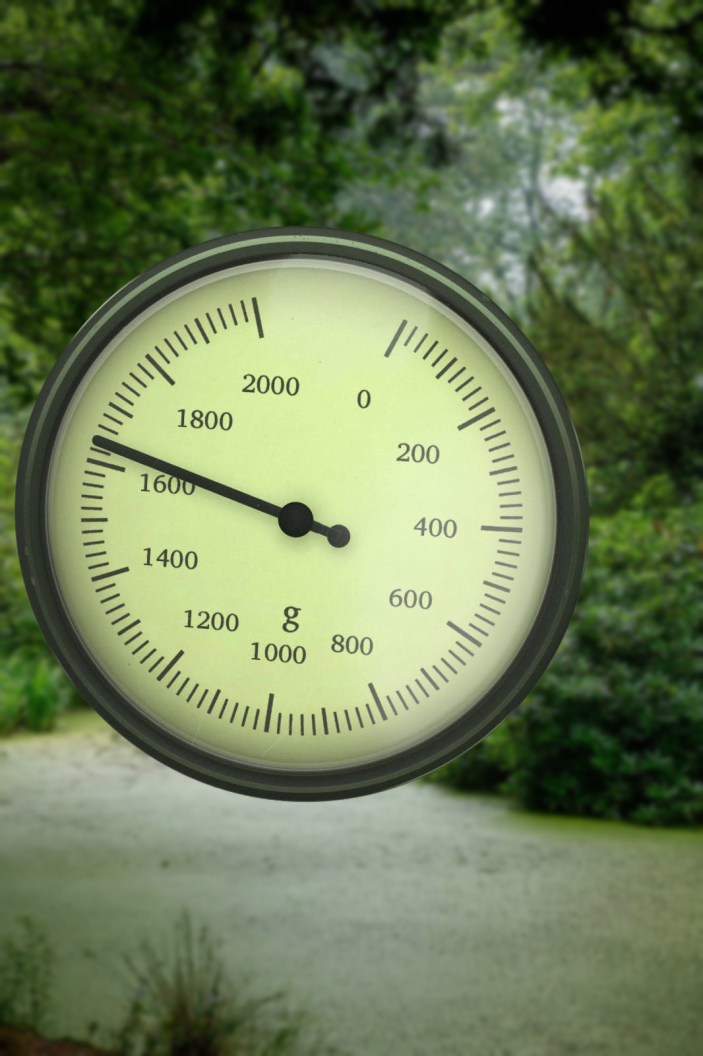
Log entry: 1640 g
